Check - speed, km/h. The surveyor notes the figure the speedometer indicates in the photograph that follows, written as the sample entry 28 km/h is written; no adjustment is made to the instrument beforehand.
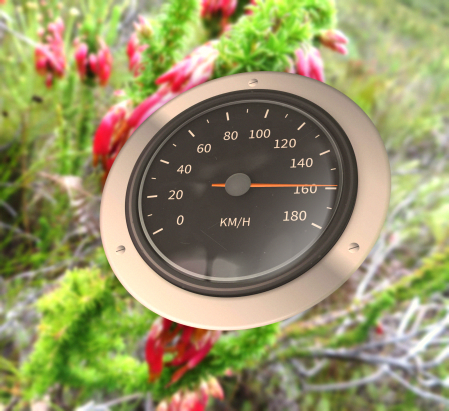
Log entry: 160 km/h
